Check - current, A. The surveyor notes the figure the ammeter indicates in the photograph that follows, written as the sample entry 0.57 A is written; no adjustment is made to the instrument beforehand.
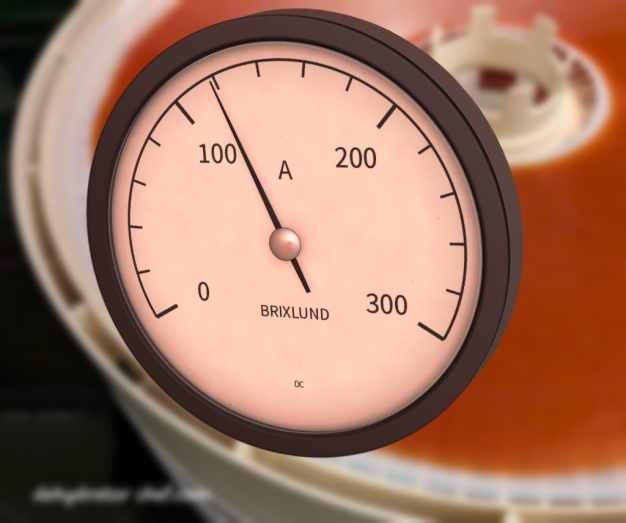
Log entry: 120 A
